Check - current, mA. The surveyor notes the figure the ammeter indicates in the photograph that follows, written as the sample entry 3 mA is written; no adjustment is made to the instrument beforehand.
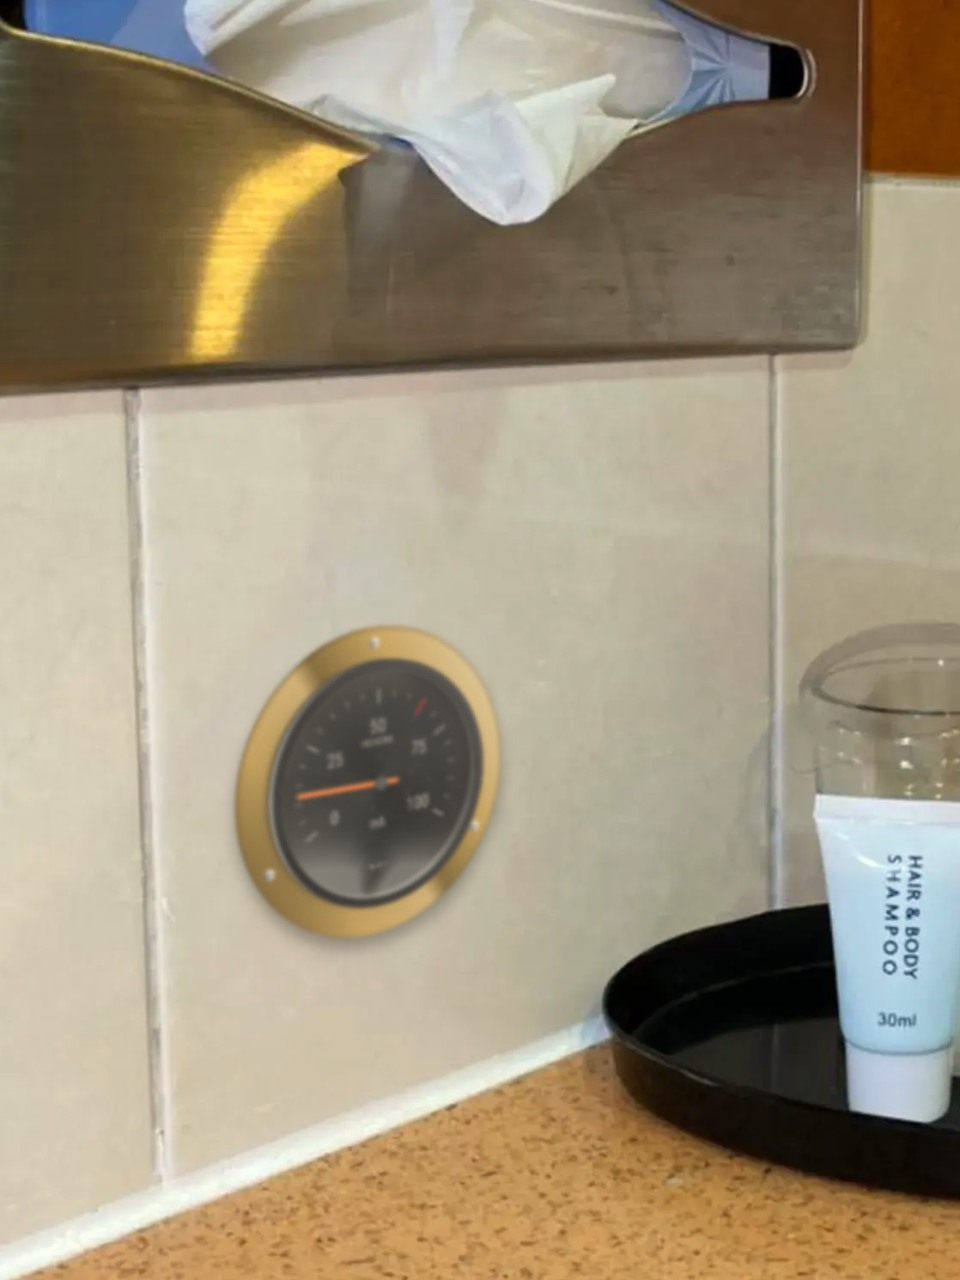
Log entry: 12.5 mA
